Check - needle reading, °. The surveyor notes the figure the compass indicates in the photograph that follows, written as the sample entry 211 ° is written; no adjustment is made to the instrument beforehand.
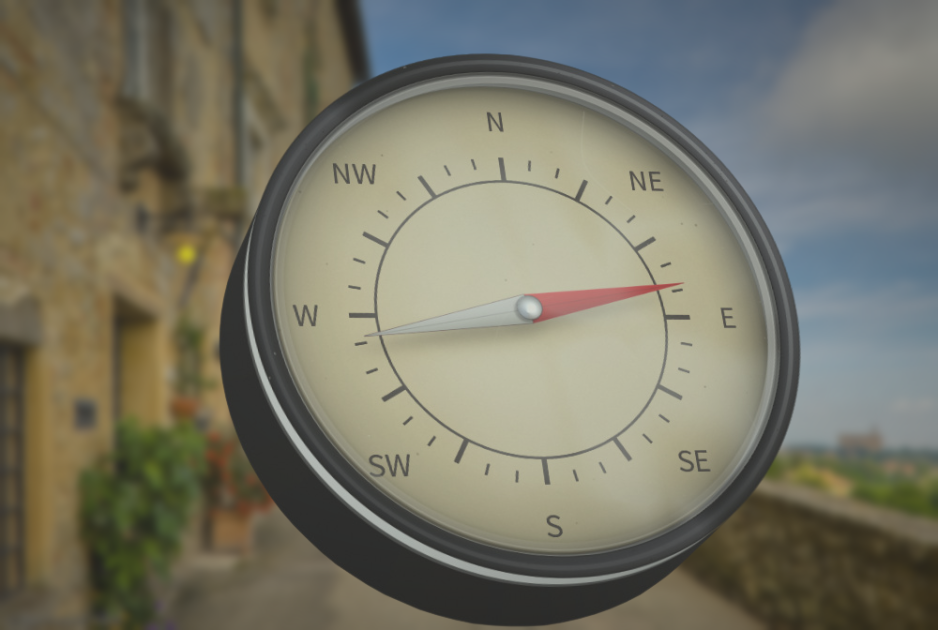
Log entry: 80 °
